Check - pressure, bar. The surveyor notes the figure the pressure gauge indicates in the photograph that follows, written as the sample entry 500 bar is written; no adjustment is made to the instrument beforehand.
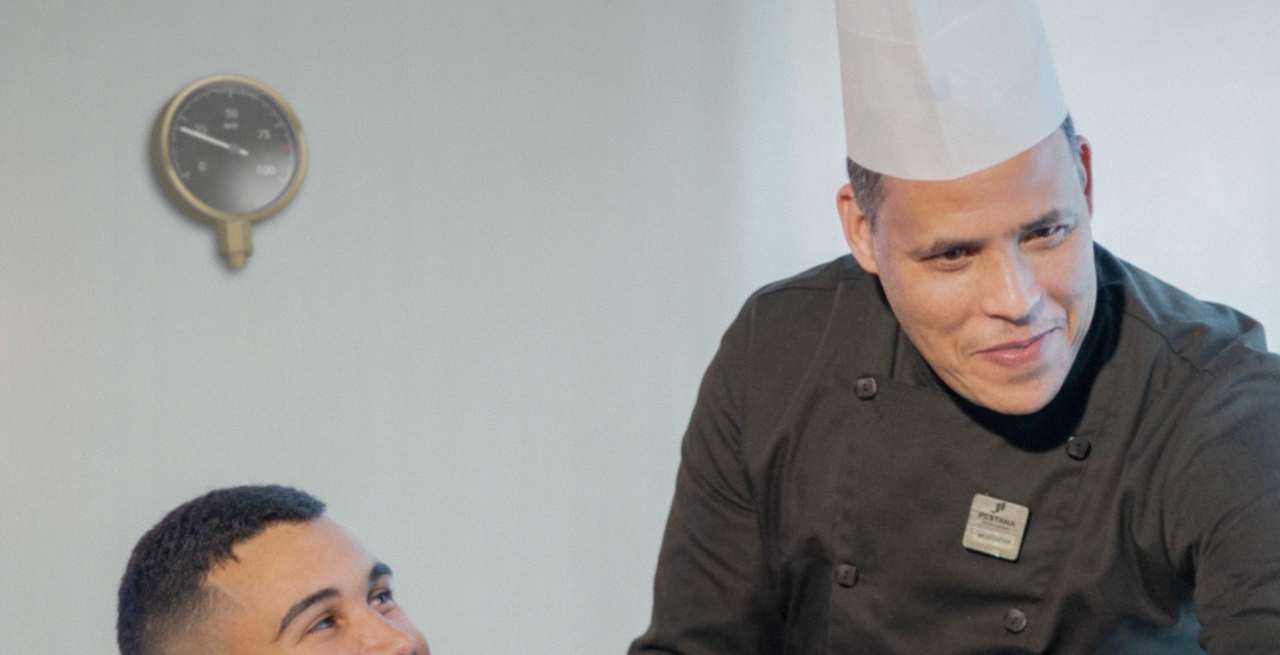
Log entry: 20 bar
